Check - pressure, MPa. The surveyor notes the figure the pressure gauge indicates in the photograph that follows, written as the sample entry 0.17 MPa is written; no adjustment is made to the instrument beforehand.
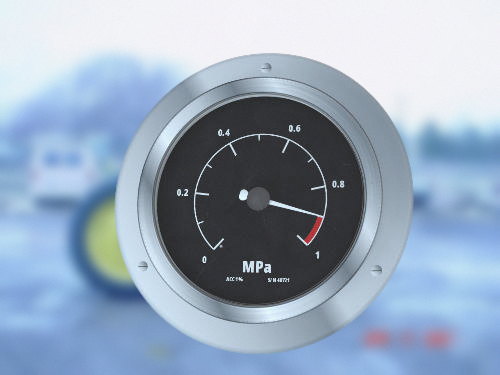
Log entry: 0.9 MPa
